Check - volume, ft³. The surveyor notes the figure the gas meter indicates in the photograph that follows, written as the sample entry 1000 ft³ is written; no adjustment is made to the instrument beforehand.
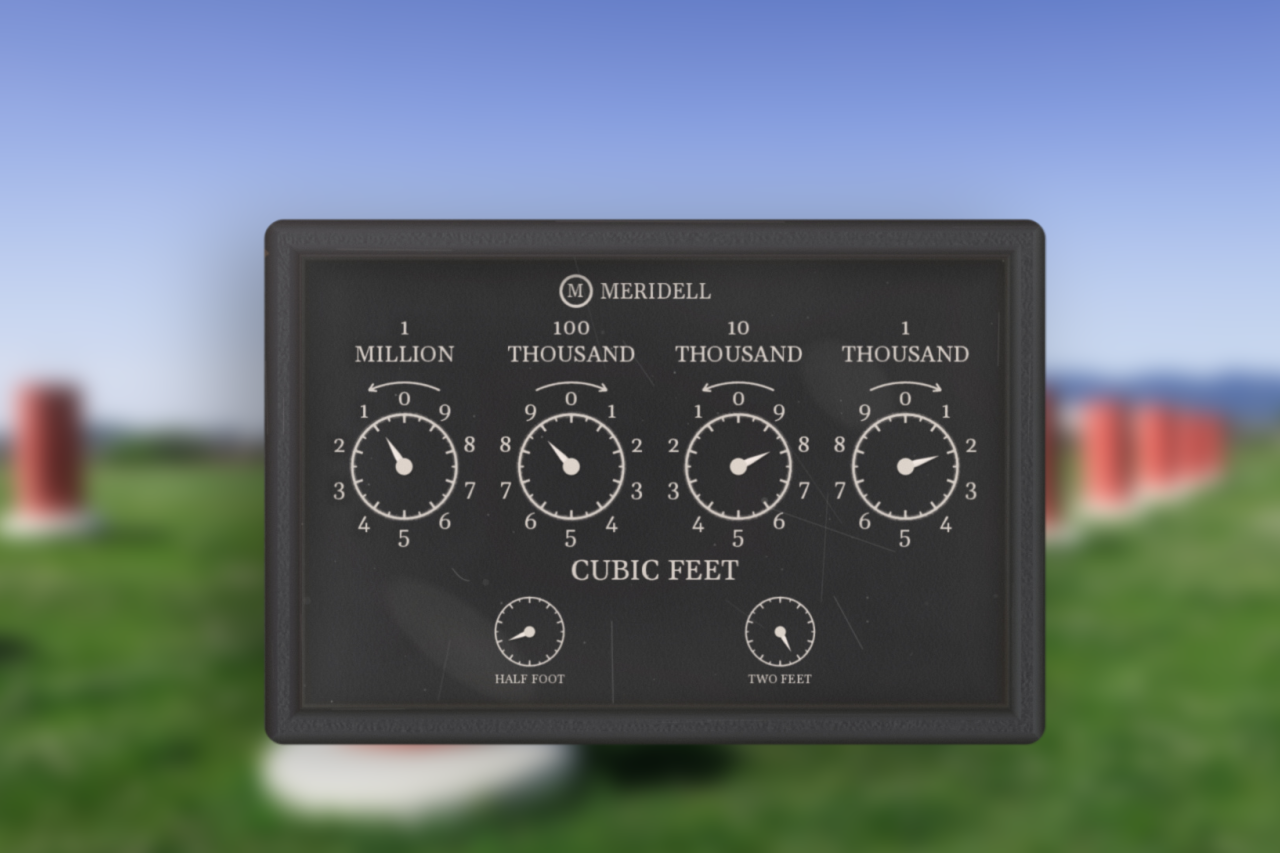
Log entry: 88200 ft³
